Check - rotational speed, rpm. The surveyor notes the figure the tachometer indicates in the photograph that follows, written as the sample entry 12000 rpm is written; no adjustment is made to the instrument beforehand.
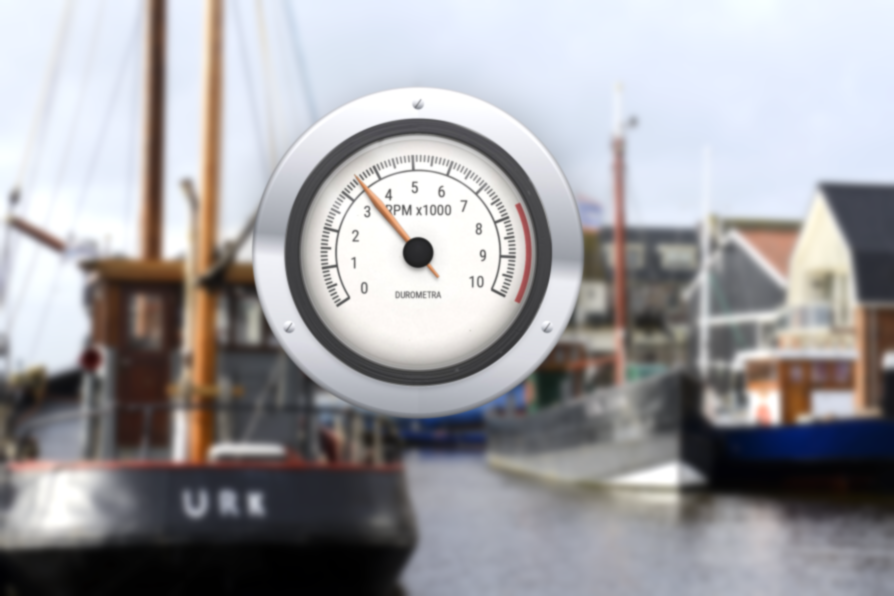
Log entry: 3500 rpm
